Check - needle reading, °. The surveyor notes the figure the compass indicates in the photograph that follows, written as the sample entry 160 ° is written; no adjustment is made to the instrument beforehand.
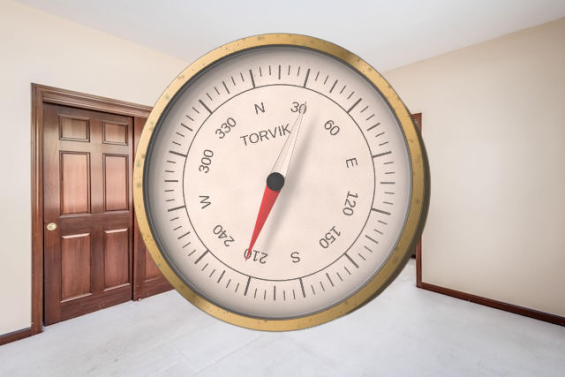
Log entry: 215 °
